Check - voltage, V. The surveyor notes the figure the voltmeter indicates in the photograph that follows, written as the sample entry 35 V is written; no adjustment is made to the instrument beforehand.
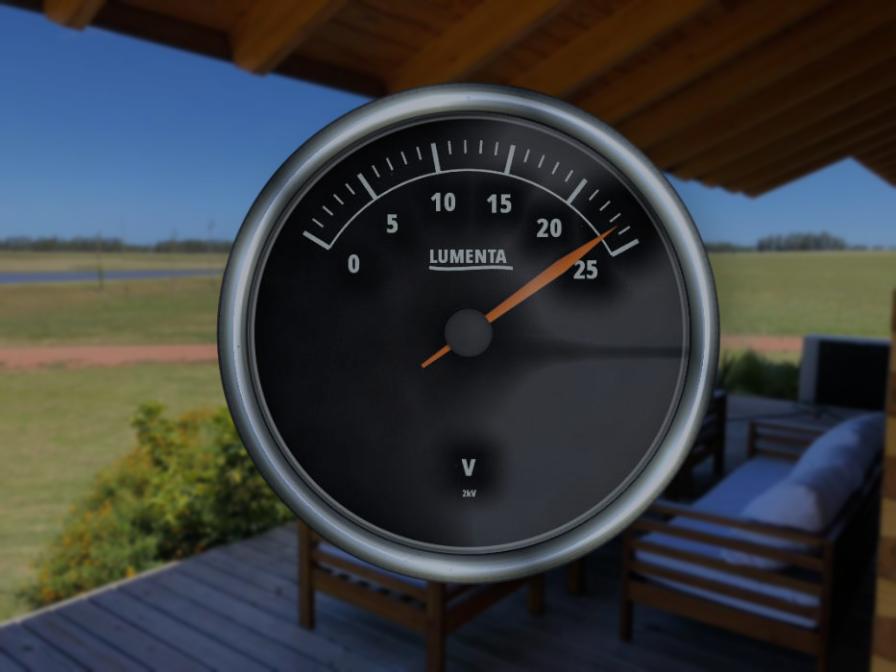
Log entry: 23.5 V
